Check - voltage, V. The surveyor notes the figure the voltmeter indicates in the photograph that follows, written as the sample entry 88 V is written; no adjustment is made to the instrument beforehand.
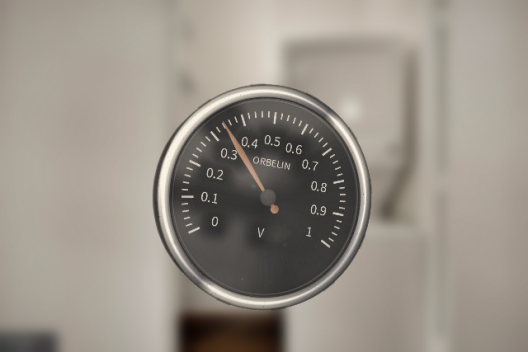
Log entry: 0.34 V
